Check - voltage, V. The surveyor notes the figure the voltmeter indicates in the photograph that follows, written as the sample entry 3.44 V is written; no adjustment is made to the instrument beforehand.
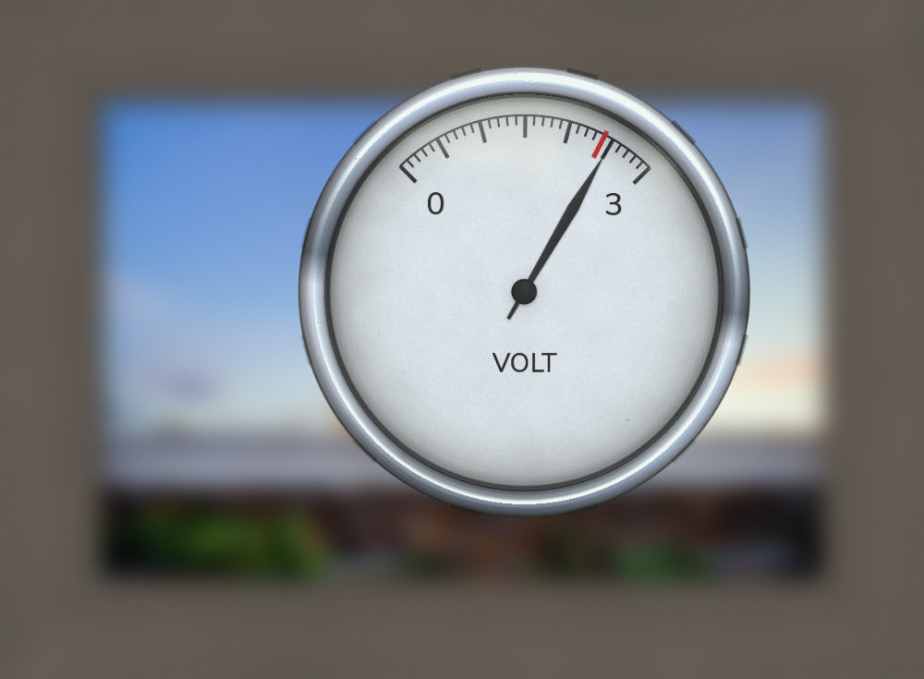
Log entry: 2.5 V
